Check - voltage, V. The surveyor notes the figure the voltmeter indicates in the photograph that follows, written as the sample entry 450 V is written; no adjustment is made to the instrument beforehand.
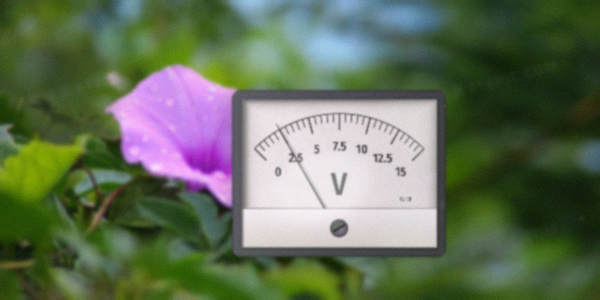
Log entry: 2.5 V
